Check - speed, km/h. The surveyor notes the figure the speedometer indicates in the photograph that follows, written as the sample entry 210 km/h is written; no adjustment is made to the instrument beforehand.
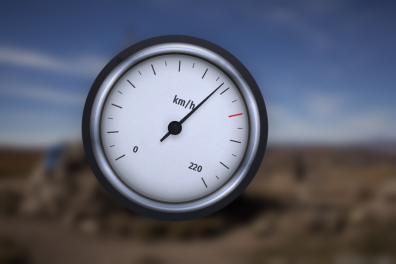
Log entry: 135 km/h
